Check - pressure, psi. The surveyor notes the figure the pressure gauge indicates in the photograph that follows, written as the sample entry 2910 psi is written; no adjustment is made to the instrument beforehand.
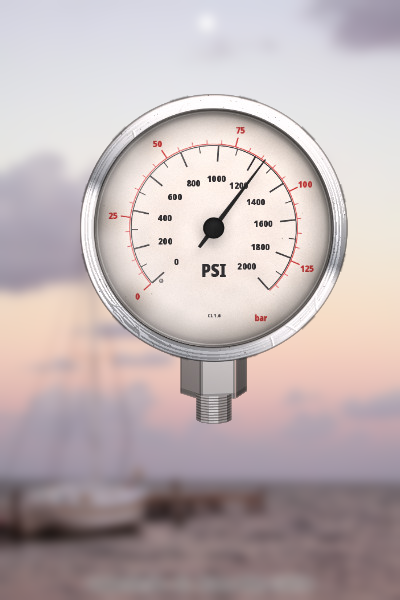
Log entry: 1250 psi
